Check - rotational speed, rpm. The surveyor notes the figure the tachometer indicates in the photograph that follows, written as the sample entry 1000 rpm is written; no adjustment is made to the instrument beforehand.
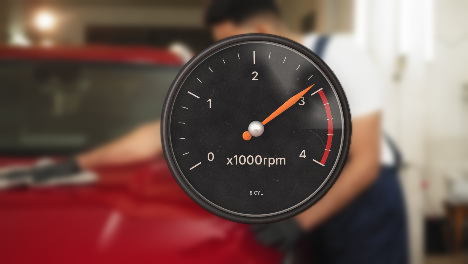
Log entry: 2900 rpm
